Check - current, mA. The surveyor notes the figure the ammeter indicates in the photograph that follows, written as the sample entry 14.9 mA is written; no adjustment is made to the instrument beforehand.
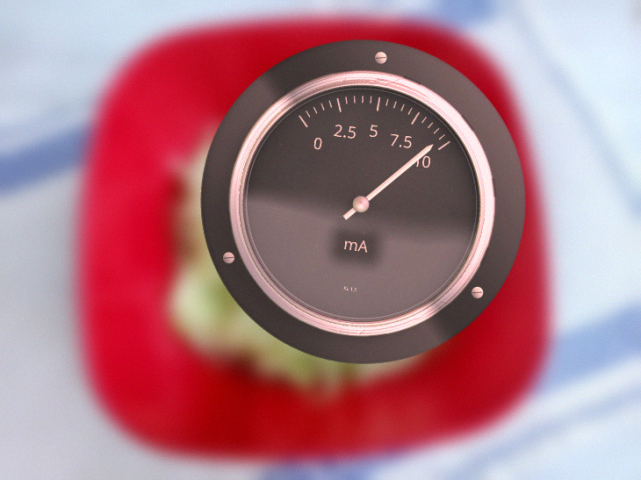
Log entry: 9.5 mA
